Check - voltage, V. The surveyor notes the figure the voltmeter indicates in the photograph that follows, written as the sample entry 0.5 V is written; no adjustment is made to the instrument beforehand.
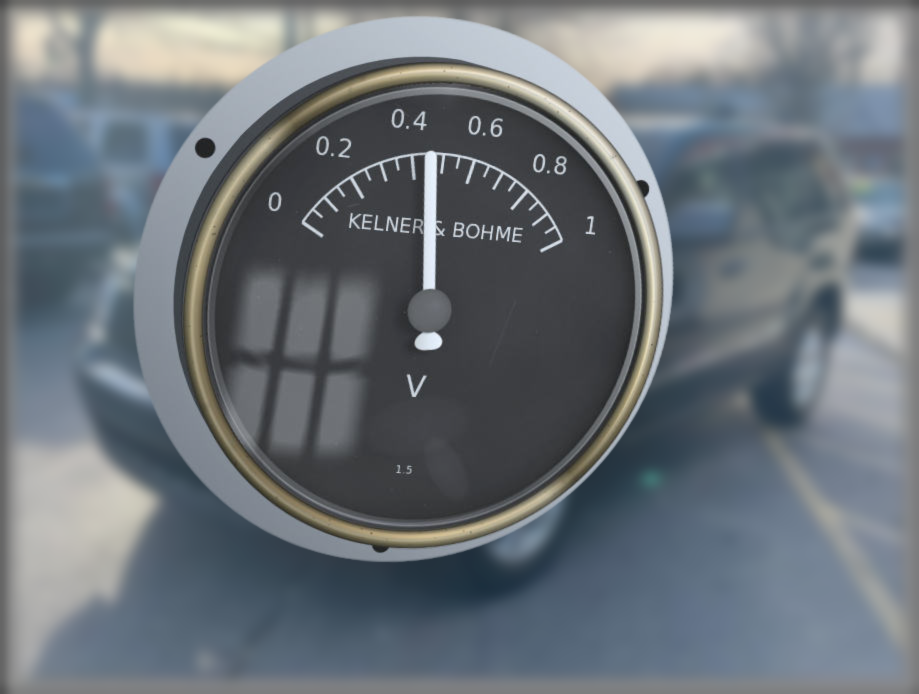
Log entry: 0.45 V
